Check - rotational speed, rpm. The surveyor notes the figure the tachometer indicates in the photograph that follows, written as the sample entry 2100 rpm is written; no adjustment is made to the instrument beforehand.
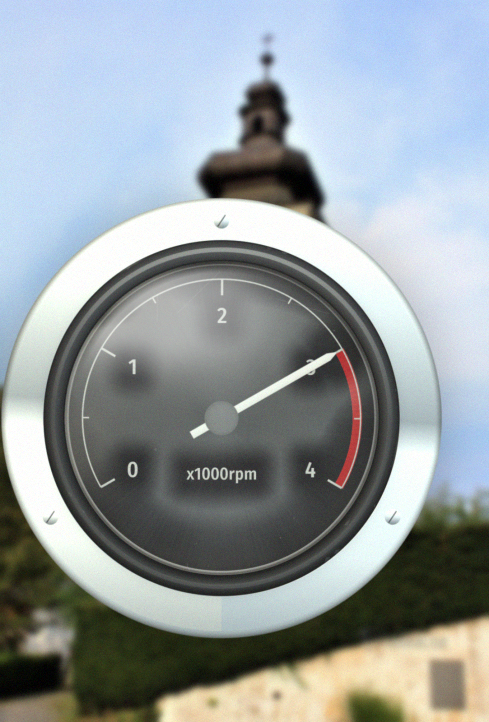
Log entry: 3000 rpm
